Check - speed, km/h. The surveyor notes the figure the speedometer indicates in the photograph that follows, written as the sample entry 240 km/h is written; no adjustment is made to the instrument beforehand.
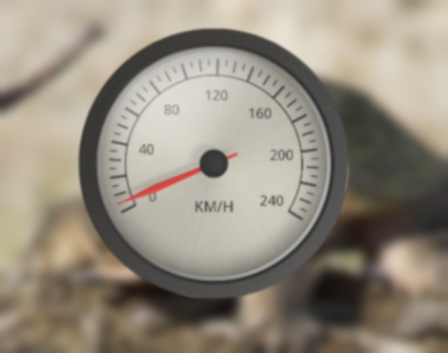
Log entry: 5 km/h
